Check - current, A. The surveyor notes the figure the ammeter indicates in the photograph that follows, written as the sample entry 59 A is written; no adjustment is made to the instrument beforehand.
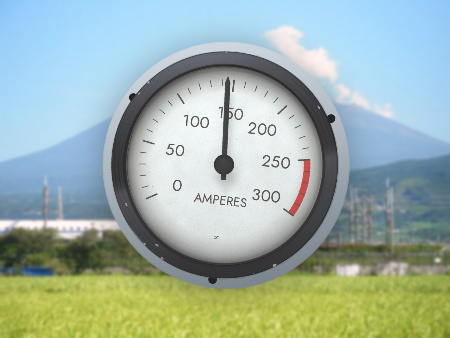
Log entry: 145 A
